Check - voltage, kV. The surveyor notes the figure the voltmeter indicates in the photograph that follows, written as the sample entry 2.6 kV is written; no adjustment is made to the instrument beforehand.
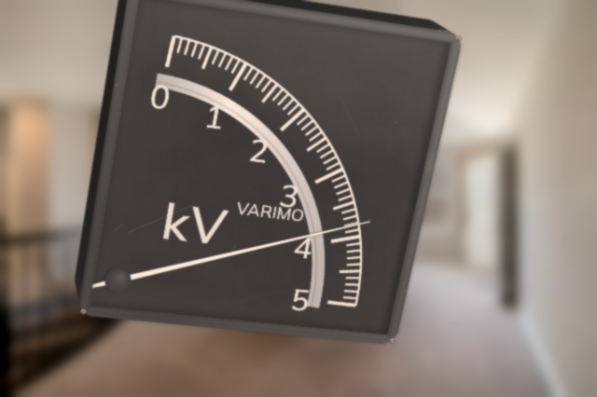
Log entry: 3.8 kV
